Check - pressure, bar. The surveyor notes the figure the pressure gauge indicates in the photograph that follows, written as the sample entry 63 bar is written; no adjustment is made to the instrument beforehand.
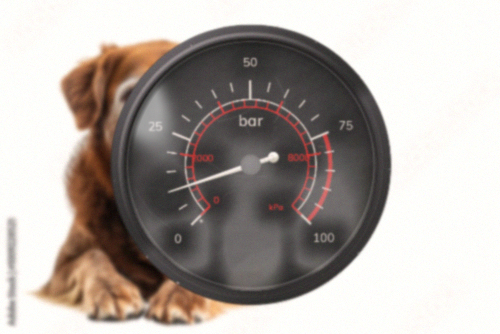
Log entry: 10 bar
